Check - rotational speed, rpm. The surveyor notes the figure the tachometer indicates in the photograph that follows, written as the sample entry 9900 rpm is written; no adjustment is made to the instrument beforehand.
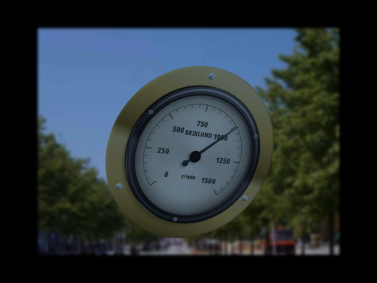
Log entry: 1000 rpm
